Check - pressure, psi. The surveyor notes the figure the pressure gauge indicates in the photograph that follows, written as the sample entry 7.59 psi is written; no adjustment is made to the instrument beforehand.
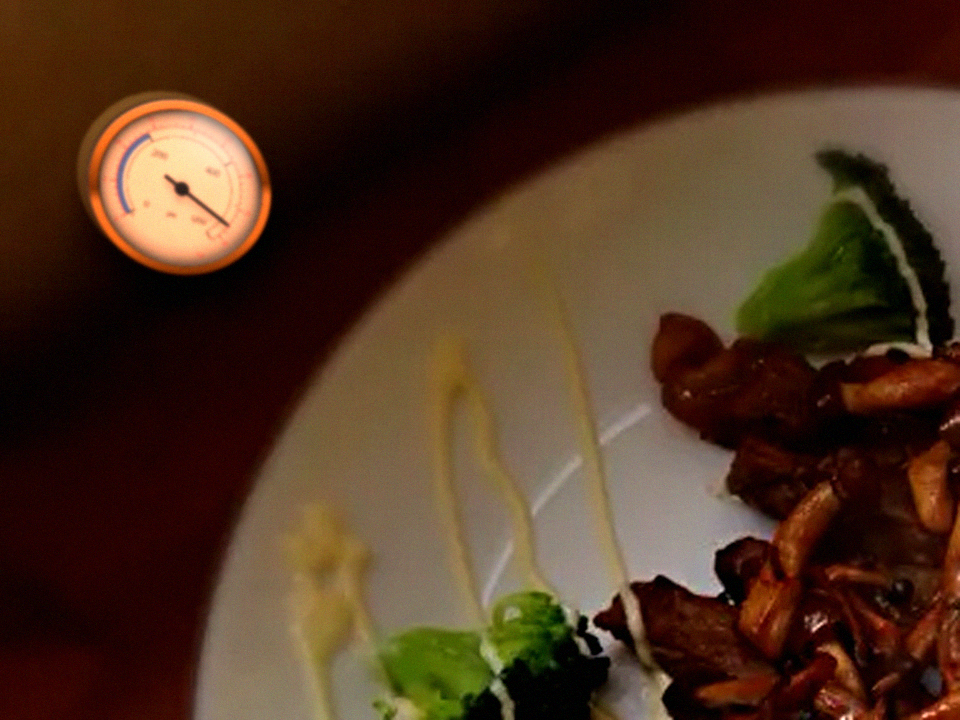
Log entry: 550 psi
